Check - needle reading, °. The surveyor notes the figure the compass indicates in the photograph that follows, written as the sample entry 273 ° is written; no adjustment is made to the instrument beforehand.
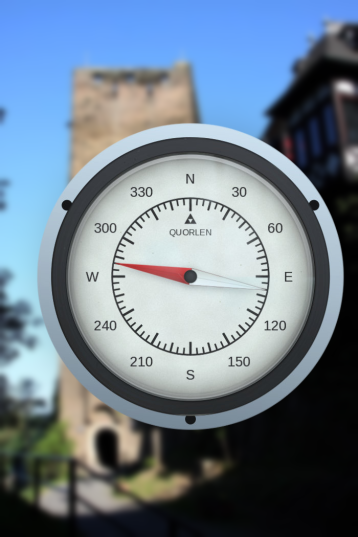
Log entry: 280 °
